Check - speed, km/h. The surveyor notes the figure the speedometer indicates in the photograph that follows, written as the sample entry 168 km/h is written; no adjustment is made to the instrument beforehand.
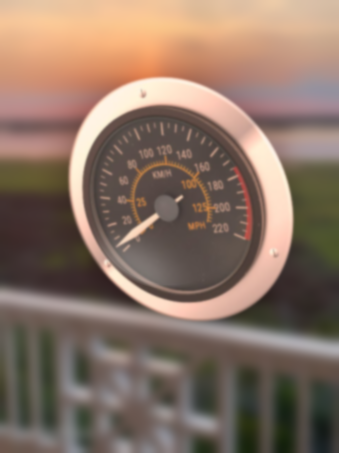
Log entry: 5 km/h
